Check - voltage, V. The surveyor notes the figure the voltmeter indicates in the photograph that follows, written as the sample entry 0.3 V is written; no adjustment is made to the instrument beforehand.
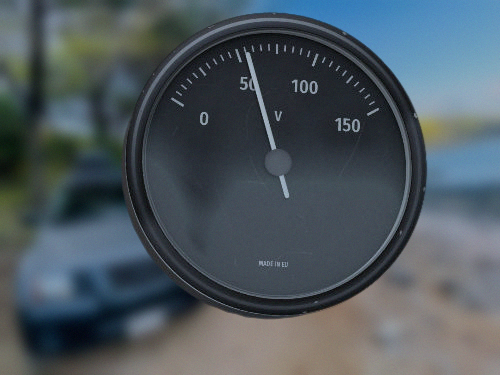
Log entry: 55 V
